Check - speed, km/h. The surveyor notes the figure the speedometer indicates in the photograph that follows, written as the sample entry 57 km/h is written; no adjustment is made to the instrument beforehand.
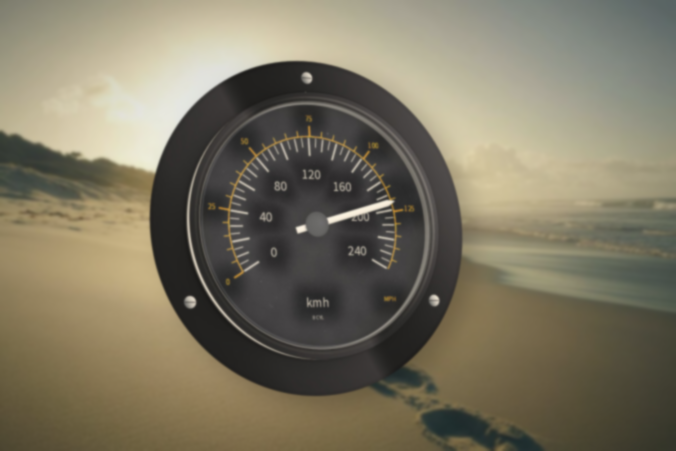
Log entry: 195 km/h
